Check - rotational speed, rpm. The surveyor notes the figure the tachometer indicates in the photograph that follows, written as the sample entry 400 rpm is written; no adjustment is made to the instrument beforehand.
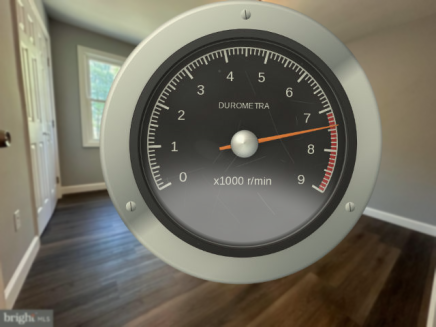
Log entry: 7400 rpm
